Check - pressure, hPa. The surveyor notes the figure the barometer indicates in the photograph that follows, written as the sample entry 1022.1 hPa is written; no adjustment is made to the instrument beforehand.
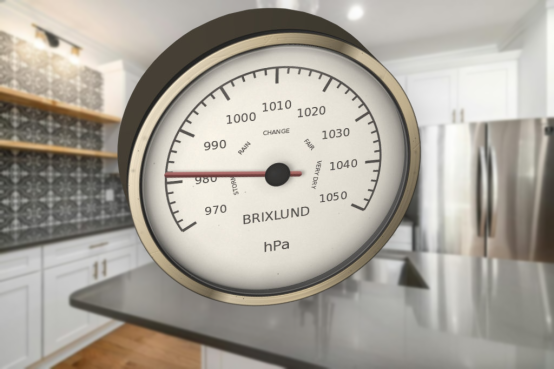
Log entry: 982 hPa
